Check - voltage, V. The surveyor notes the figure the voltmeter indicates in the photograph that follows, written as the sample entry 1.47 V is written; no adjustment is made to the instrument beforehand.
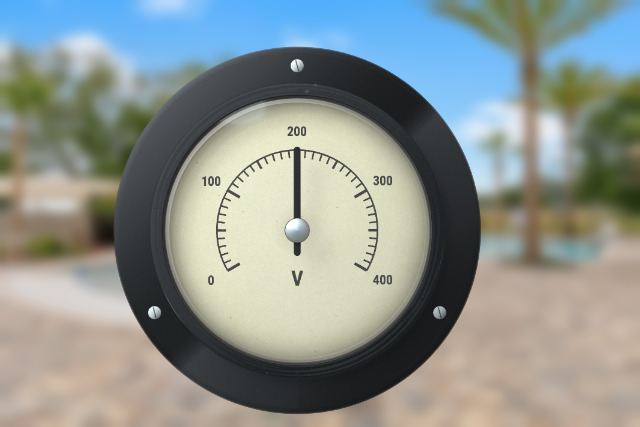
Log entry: 200 V
